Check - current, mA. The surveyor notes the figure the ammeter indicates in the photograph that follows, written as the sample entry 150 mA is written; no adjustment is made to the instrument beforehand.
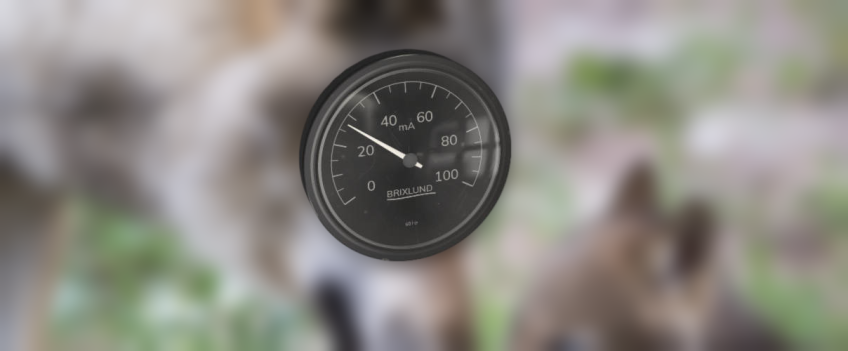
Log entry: 27.5 mA
